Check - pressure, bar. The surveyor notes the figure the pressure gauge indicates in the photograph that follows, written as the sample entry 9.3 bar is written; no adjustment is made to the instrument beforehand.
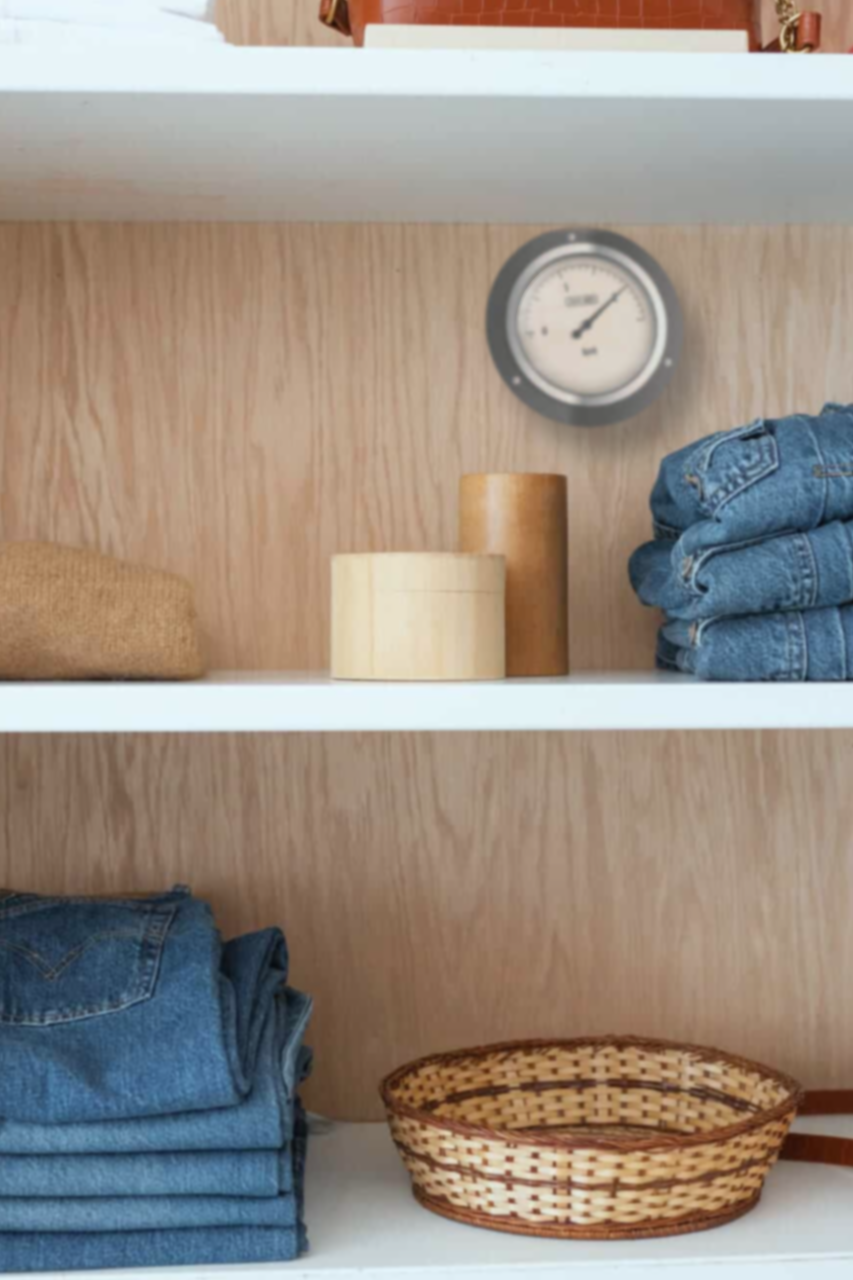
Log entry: 2 bar
